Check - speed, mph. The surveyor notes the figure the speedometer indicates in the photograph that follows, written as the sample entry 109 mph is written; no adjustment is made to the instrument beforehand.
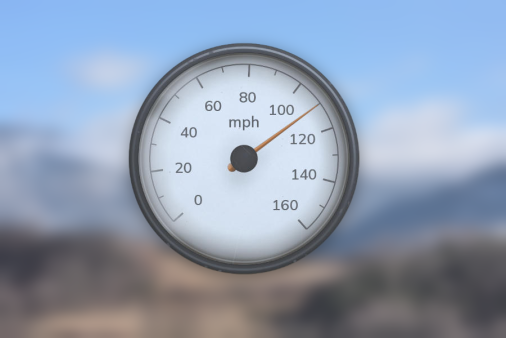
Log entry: 110 mph
